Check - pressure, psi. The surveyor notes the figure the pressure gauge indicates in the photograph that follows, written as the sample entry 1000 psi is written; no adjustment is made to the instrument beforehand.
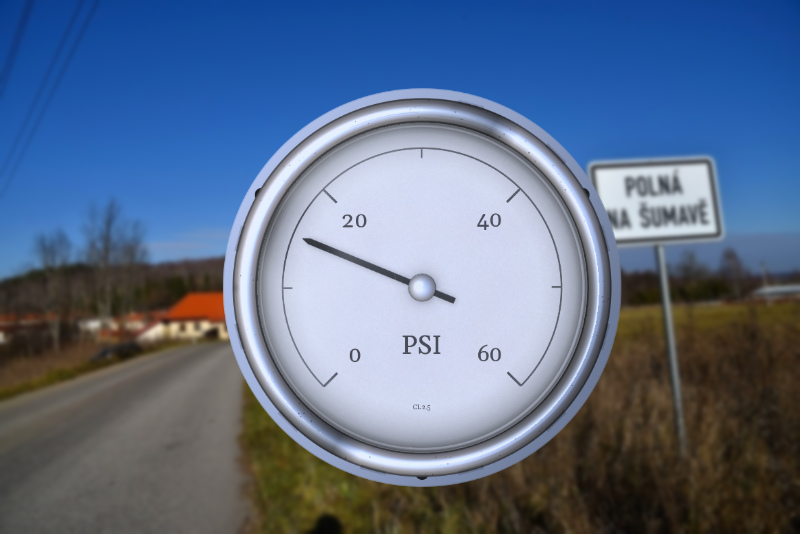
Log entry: 15 psi
